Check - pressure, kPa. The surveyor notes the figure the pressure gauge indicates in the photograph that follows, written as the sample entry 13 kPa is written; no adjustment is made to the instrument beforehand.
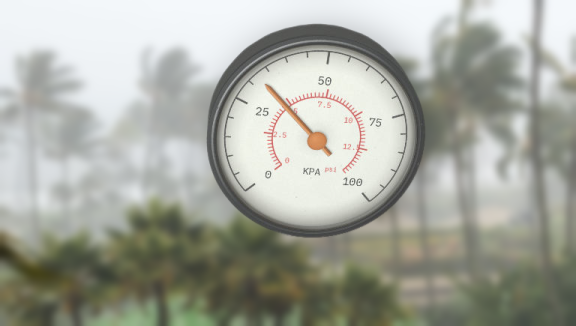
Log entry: 32.5 kPa
